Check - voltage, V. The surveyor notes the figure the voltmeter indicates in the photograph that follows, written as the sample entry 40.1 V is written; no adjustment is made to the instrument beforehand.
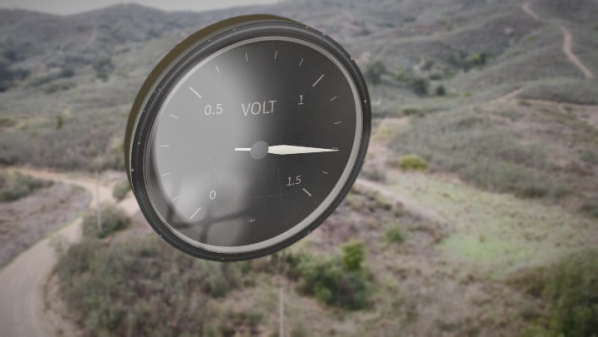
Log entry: 1.3 V
